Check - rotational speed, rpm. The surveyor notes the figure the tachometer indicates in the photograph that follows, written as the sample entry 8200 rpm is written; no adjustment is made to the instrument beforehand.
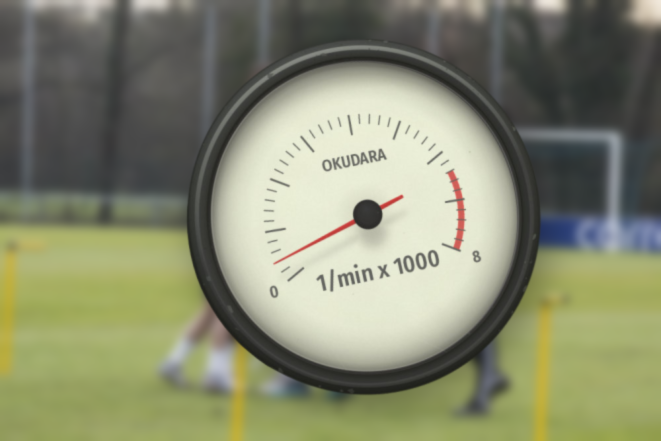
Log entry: 400 rpm
